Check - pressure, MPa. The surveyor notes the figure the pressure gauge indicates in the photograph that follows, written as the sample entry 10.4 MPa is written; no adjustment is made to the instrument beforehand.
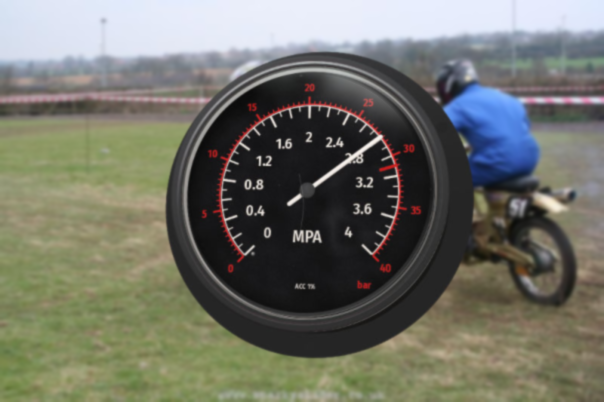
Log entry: 2.8 MPa
